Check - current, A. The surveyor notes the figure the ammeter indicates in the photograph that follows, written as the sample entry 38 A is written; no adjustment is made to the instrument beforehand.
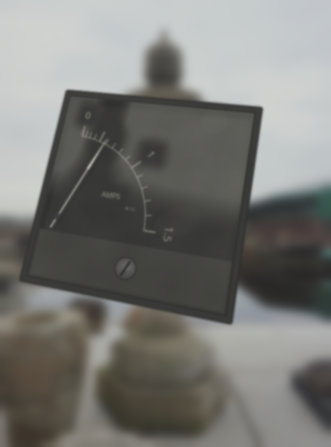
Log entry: 0.6 A
